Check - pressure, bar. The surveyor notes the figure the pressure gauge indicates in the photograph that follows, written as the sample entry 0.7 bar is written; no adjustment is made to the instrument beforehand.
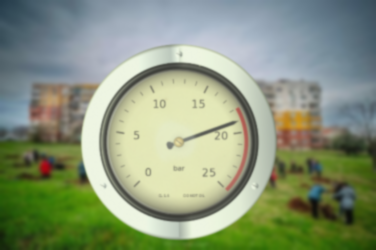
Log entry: 19 bar
